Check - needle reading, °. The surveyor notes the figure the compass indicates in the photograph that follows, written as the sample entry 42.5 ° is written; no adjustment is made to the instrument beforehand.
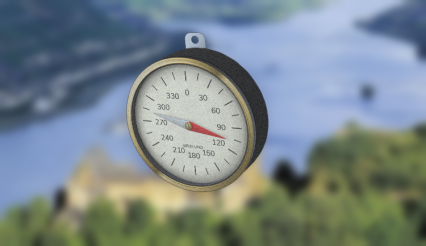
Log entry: 105 °
